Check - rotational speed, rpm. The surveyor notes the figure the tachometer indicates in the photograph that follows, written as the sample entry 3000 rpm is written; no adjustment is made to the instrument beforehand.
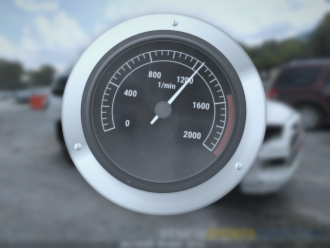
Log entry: 1250 rpm
